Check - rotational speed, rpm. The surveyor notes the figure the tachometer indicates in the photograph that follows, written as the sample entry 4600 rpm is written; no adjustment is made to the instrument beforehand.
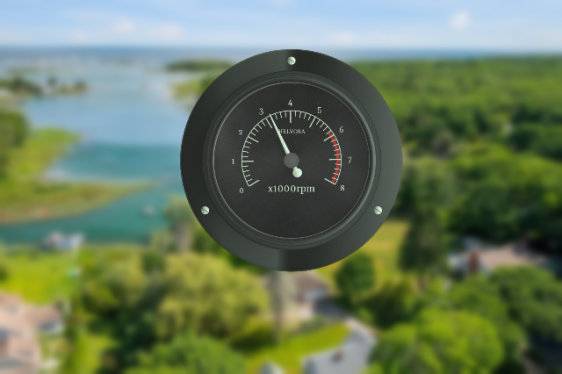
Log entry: 3200 rpm
